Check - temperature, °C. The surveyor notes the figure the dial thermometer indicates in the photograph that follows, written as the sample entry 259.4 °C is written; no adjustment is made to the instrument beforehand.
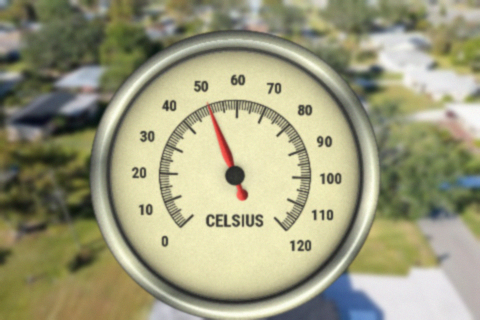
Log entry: 50 °C
